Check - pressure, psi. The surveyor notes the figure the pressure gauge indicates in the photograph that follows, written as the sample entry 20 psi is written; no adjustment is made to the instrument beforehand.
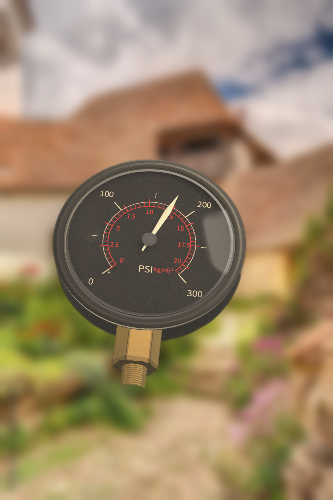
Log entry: 175 psi
